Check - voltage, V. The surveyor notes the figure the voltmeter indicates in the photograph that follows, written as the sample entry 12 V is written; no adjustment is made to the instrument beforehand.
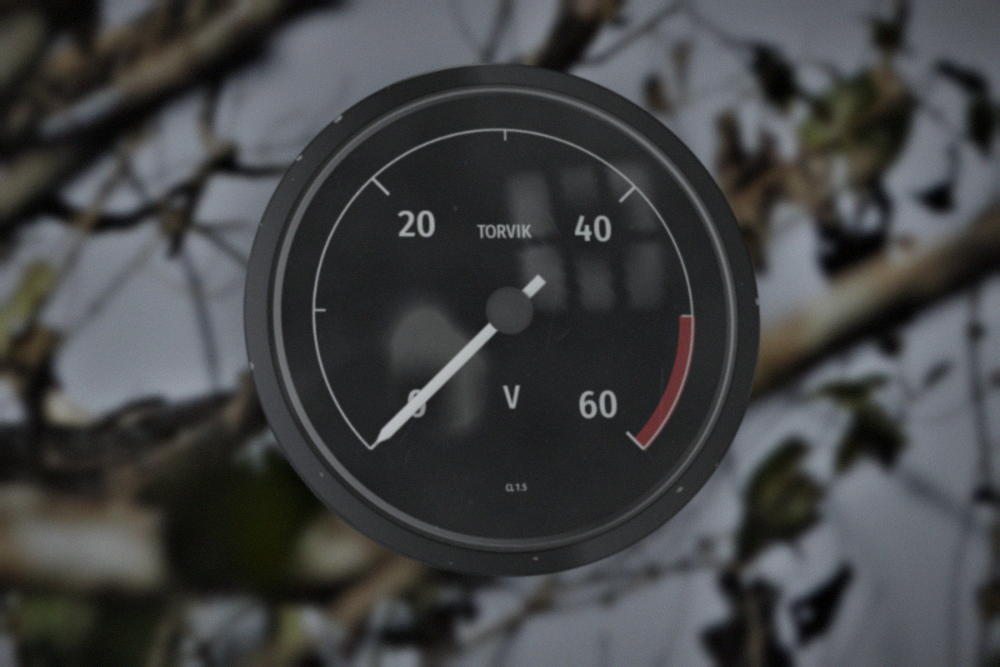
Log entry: 0 V
